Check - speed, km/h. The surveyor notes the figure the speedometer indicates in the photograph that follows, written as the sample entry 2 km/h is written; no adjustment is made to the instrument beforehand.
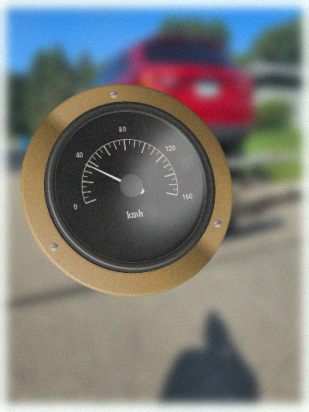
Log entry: 35 km/h
